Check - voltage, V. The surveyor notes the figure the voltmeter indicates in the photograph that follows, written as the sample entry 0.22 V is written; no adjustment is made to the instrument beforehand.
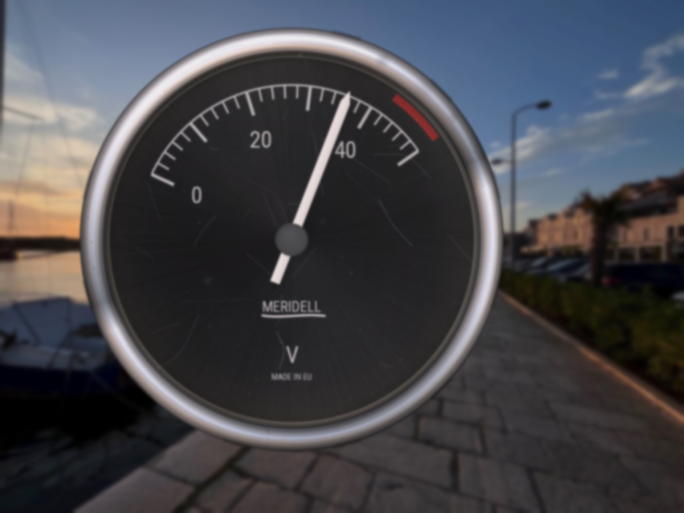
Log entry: 36 V
